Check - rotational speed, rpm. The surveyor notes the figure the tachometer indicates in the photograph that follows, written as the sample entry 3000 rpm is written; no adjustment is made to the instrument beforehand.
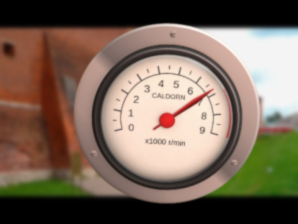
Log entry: 6750 rpm
